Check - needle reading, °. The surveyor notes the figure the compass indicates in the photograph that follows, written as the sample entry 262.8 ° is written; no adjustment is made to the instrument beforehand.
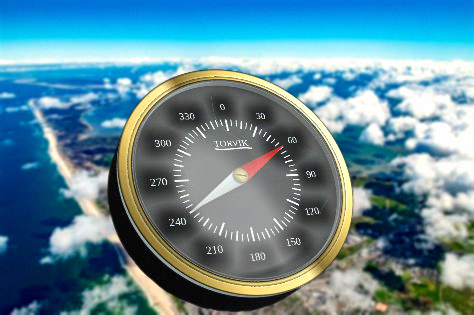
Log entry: 60 °
